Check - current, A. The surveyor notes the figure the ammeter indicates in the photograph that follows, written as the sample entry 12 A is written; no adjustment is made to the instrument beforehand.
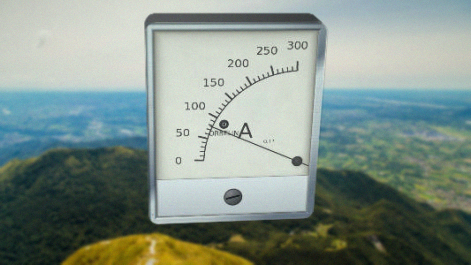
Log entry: 80 A
